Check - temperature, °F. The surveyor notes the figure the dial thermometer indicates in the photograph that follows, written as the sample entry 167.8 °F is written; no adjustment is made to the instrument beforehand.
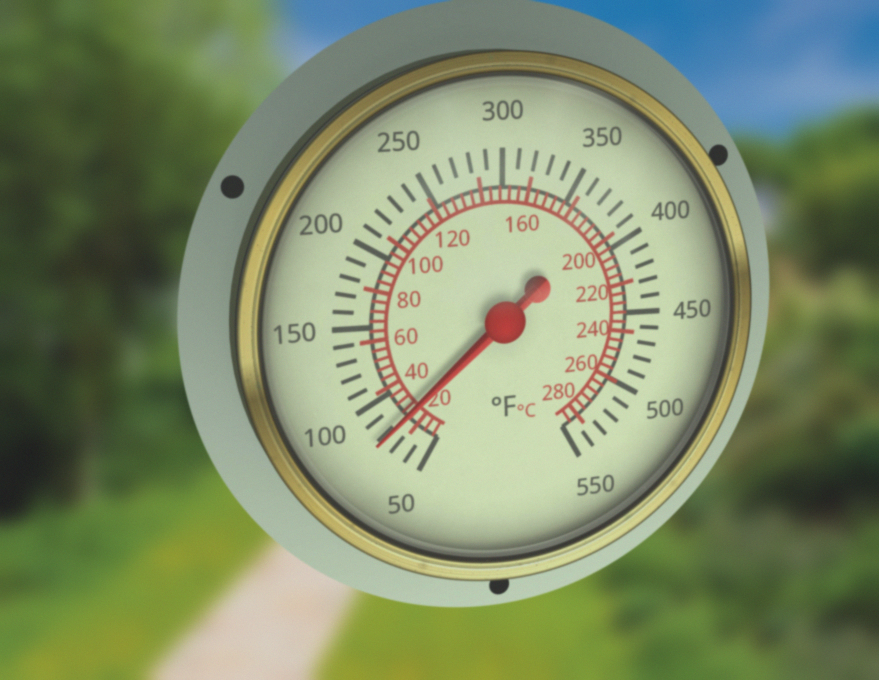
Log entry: 80 °F
